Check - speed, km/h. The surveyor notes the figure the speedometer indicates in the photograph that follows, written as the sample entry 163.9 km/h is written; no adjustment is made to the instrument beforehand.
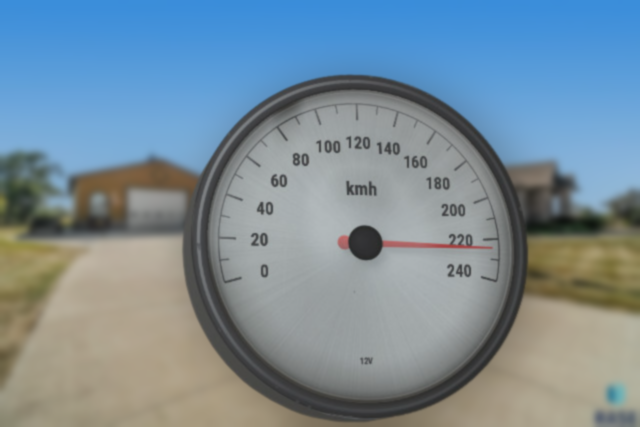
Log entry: 225 km/h
